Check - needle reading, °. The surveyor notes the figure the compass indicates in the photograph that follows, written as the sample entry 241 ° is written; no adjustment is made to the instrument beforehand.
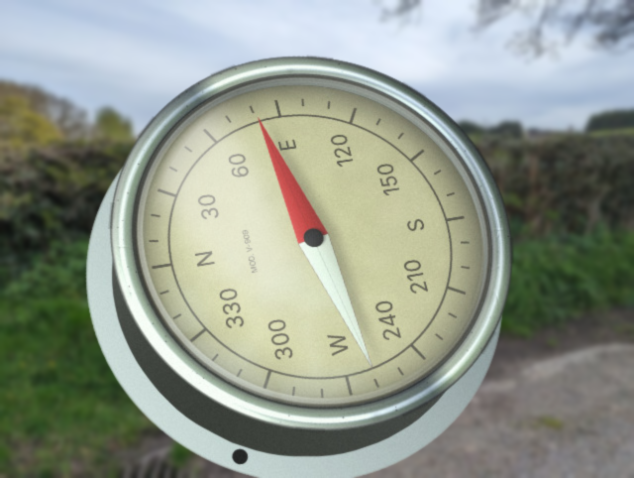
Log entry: 80 °
